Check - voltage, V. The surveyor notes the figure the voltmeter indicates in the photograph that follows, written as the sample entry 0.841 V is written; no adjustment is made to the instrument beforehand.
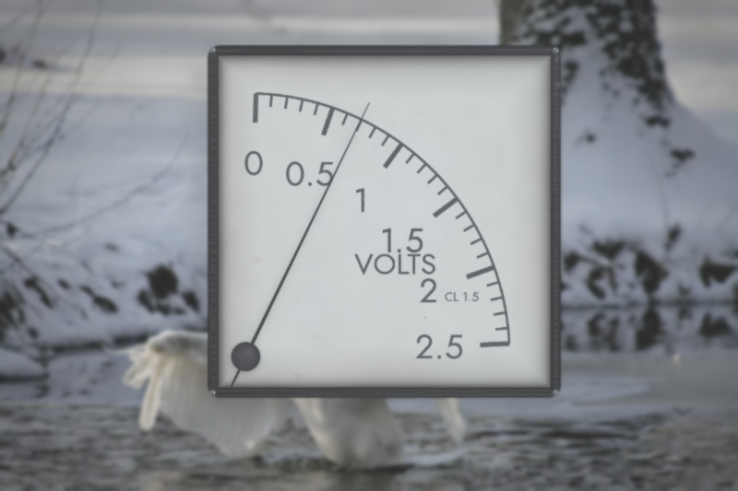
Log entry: 0.7 V
